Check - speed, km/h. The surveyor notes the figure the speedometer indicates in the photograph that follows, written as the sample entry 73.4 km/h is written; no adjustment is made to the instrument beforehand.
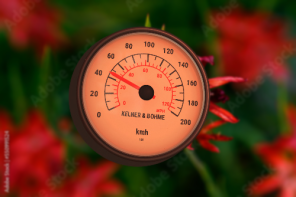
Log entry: 45 km/h
